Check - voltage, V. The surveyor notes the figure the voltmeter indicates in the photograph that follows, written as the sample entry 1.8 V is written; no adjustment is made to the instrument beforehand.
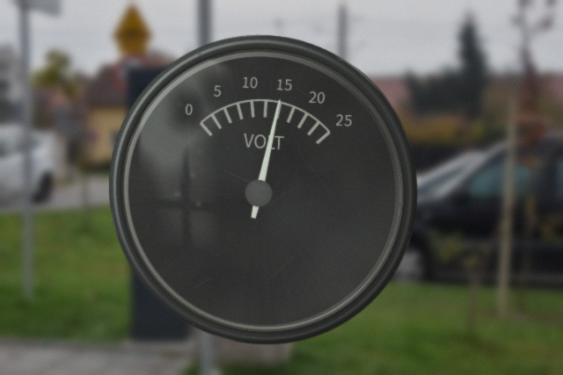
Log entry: 15 V
